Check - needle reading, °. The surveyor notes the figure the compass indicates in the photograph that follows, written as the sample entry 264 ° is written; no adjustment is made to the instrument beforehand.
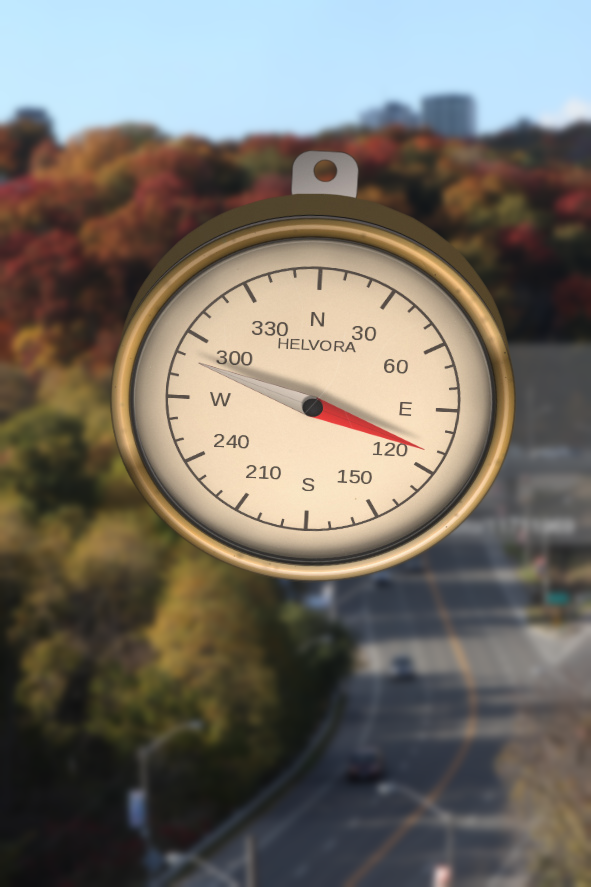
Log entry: 110 °
